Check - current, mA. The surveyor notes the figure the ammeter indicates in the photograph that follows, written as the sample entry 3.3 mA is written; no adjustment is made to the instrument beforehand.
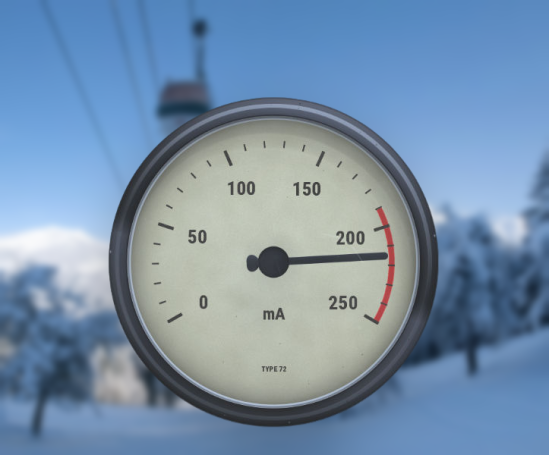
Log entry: 215 mA
